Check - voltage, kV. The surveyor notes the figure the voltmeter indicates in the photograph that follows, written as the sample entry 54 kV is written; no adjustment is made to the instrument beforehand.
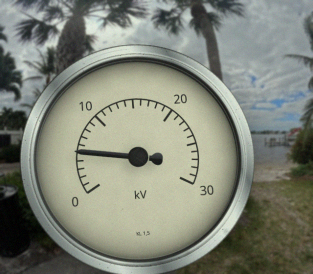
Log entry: 5 kV
